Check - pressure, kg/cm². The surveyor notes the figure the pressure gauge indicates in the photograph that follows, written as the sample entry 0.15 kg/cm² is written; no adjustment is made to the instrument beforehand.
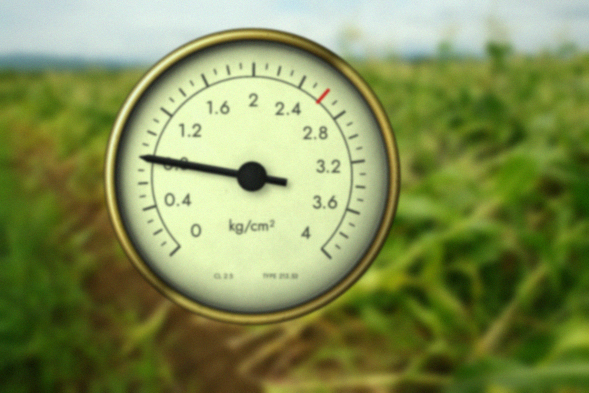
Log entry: 0.8 kg/cm²
